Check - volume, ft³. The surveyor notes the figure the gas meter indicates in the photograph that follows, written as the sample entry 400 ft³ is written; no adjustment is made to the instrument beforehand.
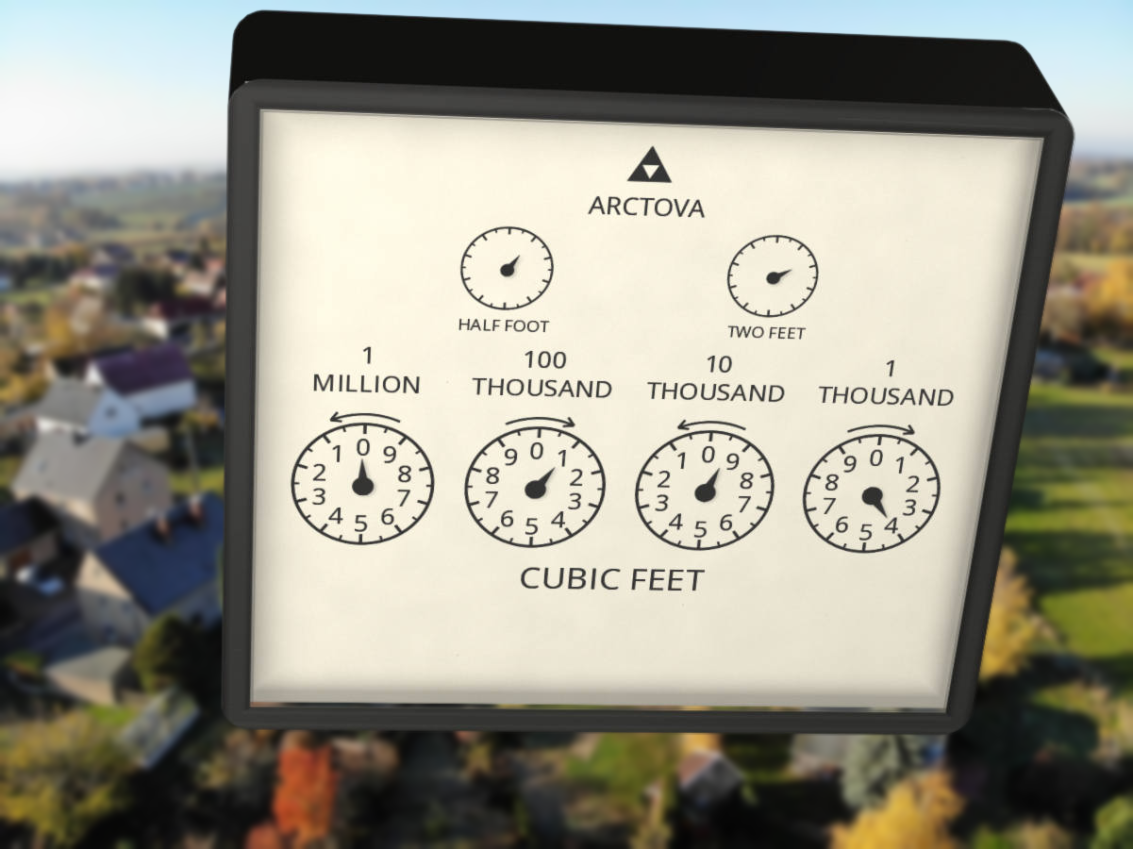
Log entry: 9400 ft³
